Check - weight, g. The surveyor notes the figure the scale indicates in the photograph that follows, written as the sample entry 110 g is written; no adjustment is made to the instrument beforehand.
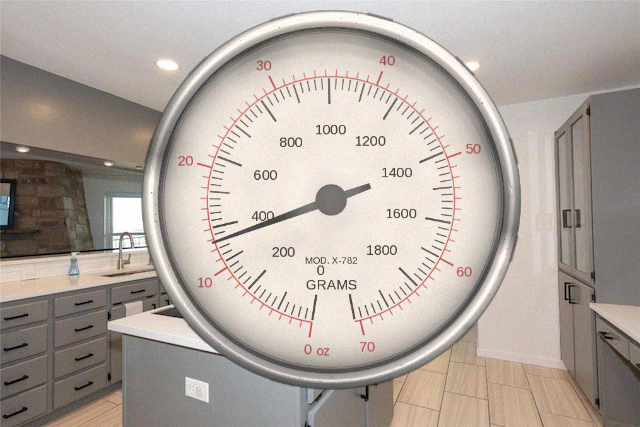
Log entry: 360 g
